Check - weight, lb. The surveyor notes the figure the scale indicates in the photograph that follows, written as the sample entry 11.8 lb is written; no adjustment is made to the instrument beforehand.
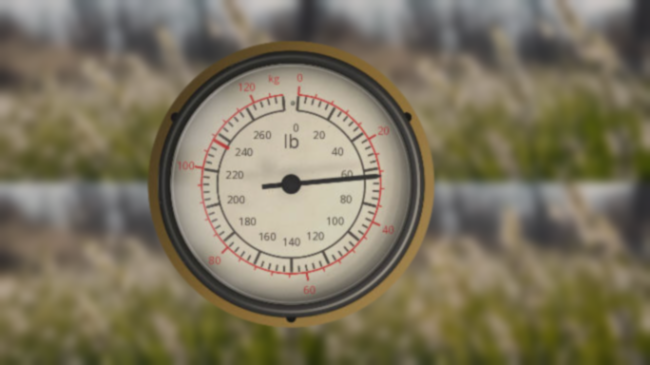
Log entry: 64 lb
